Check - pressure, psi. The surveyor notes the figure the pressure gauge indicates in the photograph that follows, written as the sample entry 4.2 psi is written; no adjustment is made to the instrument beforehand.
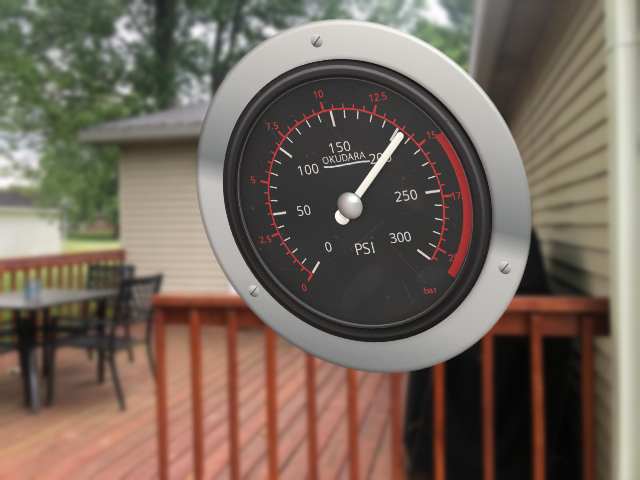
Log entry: 205 psi
